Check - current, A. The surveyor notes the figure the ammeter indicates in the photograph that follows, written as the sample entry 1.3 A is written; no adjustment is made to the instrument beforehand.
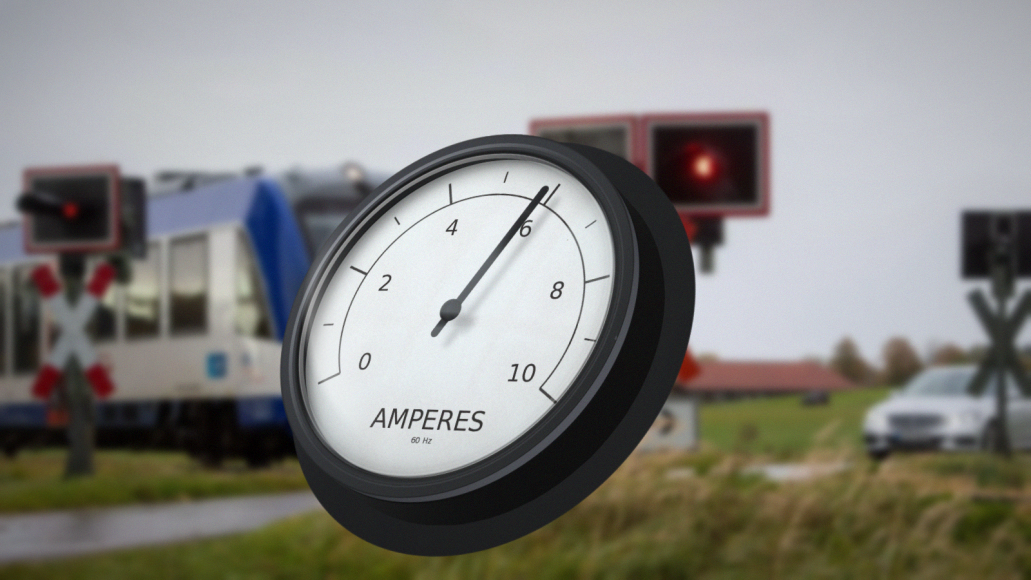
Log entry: 6 A
